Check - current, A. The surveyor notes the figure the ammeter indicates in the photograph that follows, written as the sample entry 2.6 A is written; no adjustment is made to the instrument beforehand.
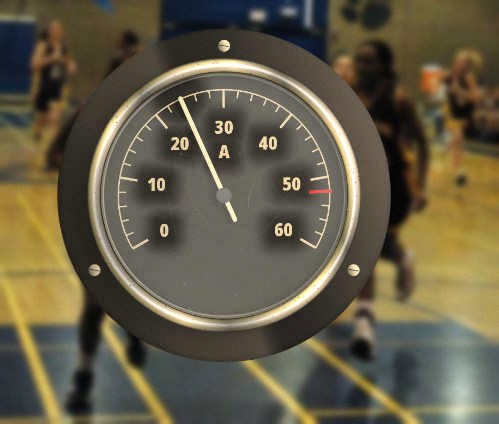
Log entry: 24 A
